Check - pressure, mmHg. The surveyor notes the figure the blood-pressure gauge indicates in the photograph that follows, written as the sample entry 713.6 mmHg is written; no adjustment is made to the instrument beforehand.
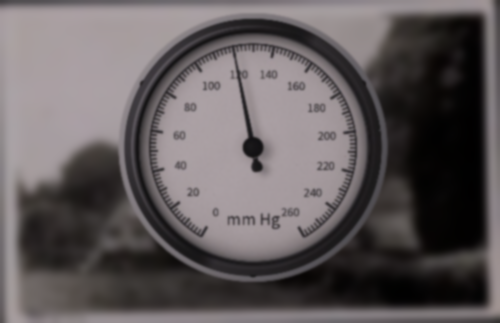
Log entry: 120 mmHg
